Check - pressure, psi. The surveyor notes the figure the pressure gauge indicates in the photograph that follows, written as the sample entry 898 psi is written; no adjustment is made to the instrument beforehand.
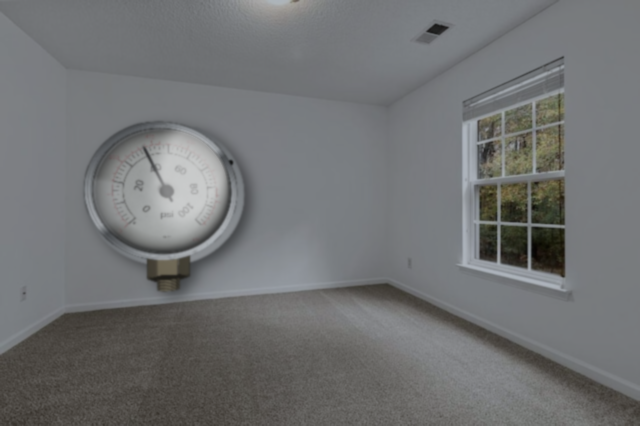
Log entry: 40 psi
